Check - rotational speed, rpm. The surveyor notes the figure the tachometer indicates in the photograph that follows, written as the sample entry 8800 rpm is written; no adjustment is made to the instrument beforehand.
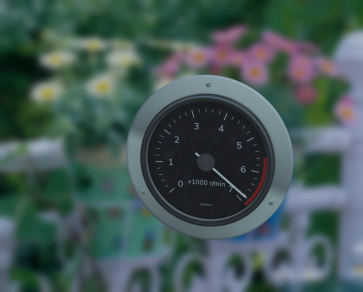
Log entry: 6800 rpm
